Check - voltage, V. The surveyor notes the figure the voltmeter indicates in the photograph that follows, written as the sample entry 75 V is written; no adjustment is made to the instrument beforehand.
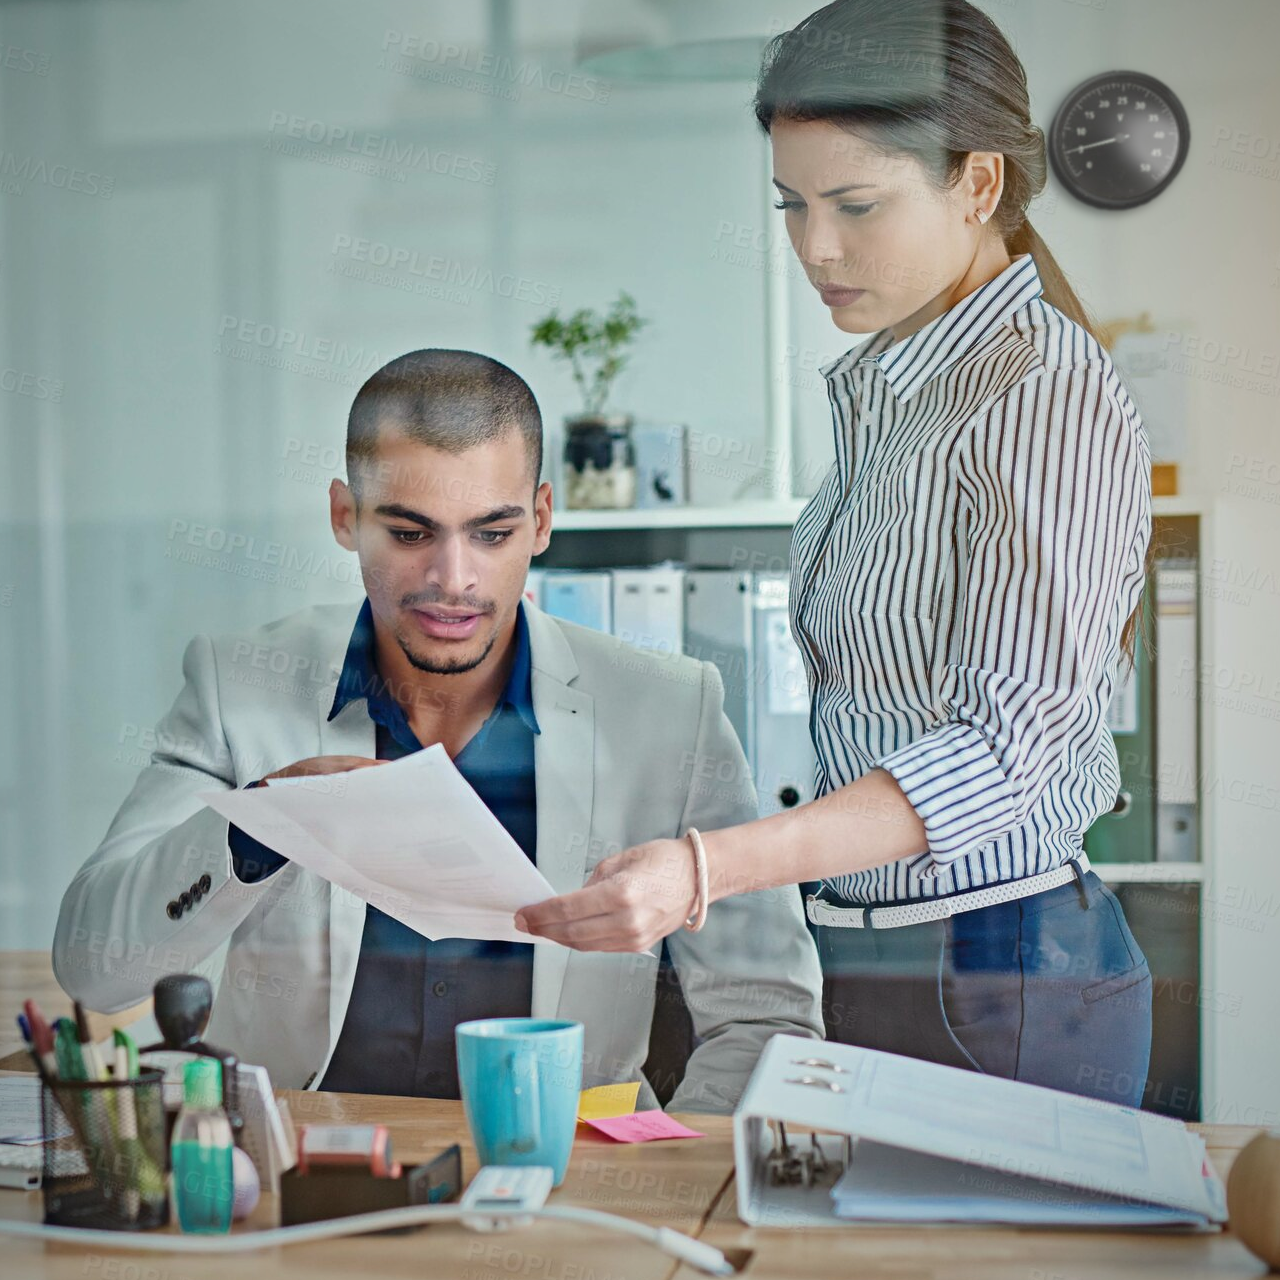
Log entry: 5 V
